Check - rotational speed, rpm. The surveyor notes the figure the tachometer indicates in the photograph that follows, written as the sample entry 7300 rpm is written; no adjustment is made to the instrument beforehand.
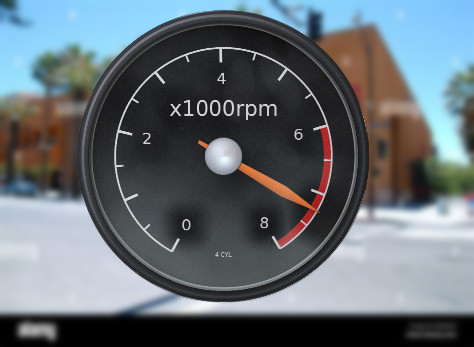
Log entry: 7250 rpm
